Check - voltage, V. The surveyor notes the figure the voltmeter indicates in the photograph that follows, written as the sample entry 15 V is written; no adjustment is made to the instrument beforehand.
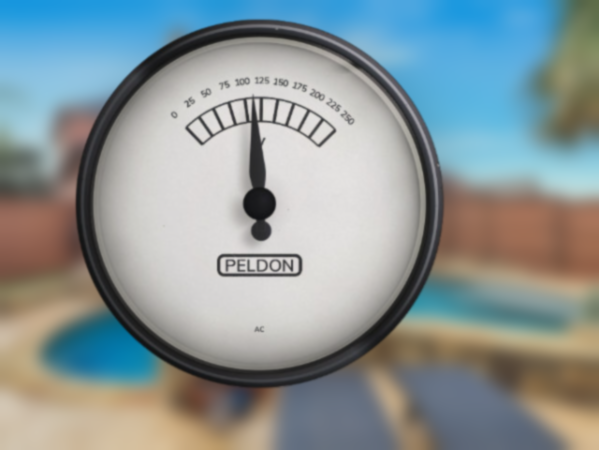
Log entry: 112.5 V
